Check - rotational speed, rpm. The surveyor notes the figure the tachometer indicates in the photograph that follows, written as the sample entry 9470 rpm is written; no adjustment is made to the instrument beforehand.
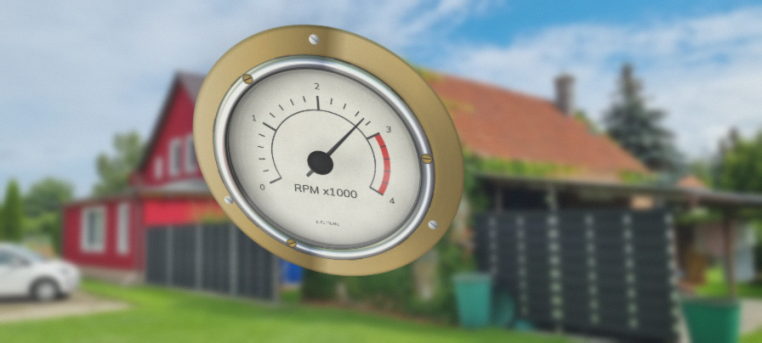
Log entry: 2700 rpm
